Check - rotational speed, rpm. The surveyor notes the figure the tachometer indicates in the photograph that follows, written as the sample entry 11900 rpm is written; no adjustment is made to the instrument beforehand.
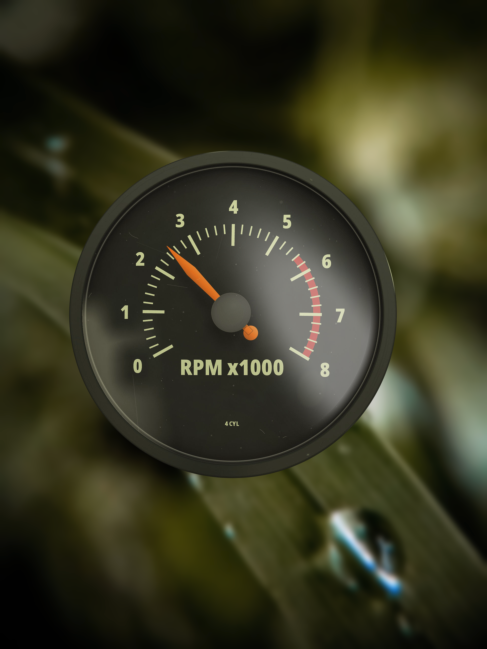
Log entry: 2500 rpm
